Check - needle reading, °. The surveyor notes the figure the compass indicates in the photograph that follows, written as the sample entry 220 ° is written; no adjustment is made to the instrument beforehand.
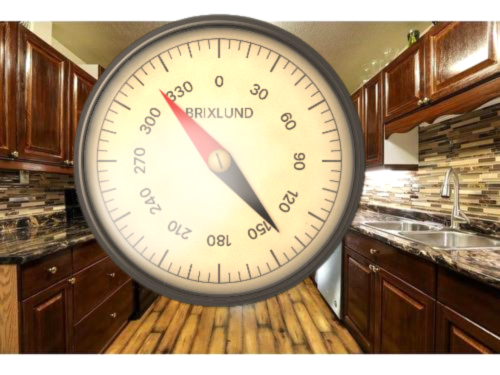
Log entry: 320 °
